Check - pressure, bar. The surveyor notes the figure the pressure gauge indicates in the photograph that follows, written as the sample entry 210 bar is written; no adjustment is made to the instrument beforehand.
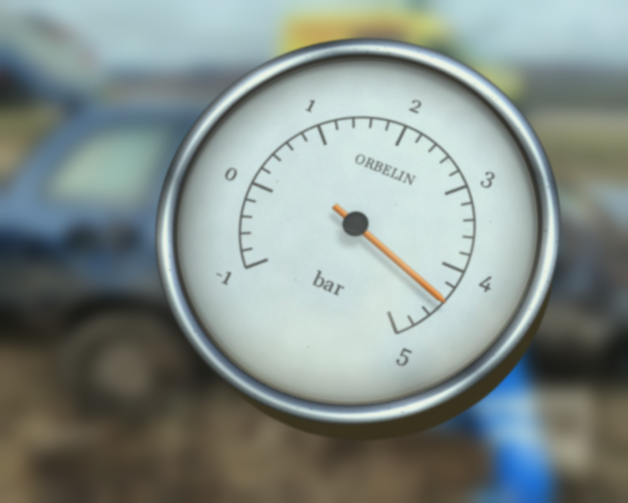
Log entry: 4.4 bar
